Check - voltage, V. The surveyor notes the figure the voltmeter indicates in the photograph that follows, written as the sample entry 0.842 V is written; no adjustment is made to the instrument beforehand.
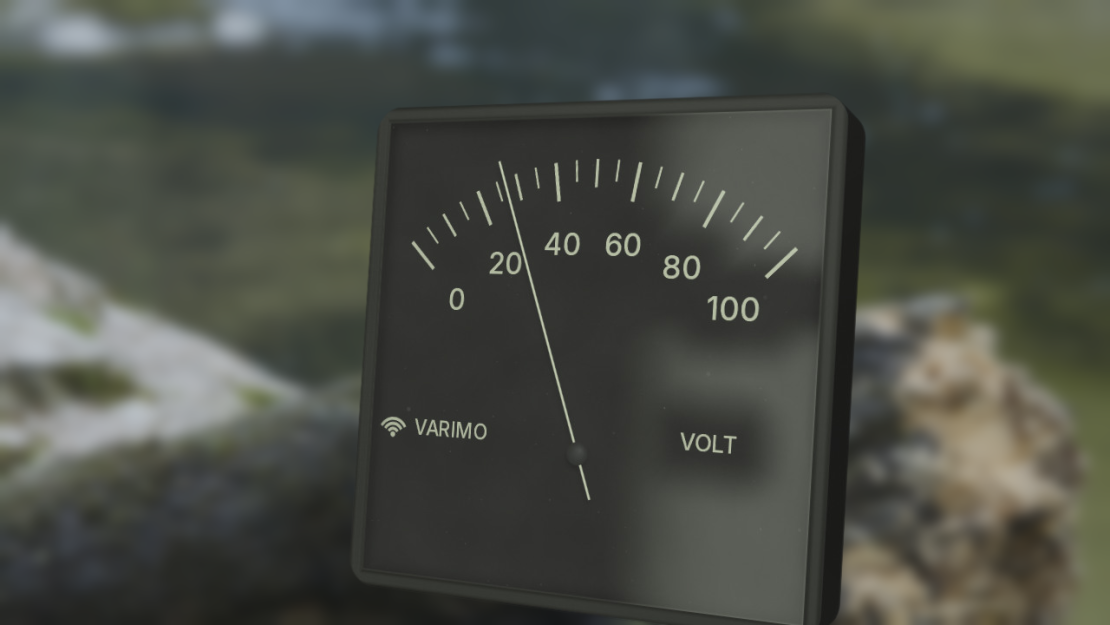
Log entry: 27.5 V
